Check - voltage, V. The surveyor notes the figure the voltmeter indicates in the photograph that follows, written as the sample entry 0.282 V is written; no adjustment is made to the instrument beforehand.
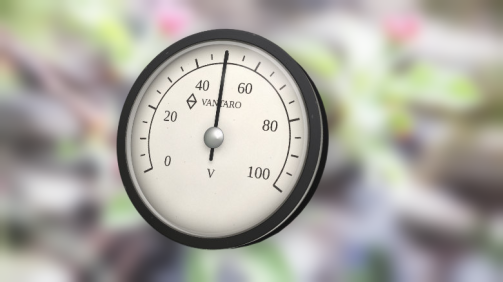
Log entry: 50 V
